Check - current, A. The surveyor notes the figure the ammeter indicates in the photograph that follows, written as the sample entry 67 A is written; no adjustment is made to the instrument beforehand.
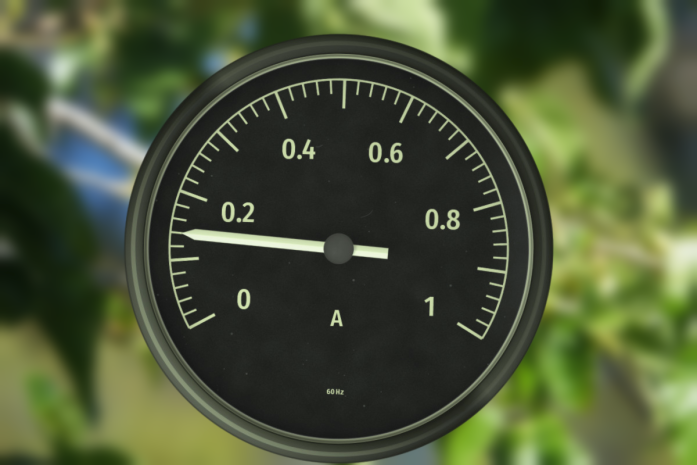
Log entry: 0.14 A
